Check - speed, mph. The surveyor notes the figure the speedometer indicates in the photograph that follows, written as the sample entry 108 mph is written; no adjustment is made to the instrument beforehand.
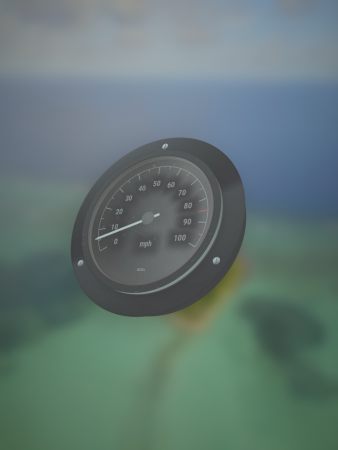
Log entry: 5 mph
